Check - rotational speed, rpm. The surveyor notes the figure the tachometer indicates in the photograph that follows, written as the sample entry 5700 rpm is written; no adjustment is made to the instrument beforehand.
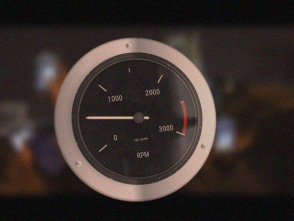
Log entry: 500 rpm
